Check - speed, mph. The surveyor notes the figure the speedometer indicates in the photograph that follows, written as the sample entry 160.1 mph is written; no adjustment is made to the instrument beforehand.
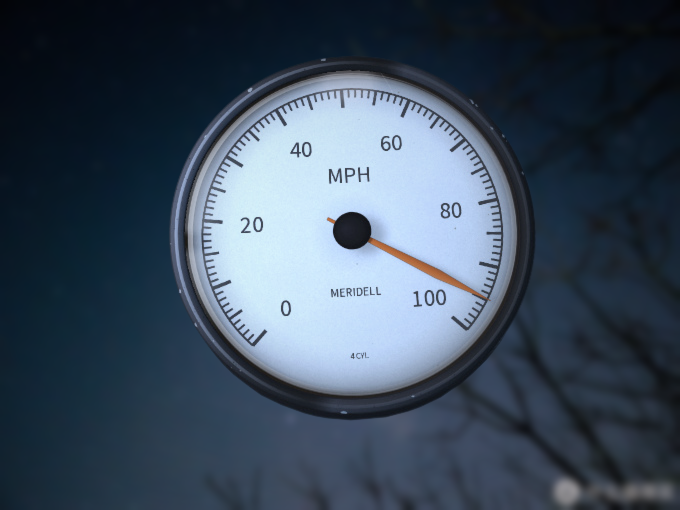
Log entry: 95 mph
